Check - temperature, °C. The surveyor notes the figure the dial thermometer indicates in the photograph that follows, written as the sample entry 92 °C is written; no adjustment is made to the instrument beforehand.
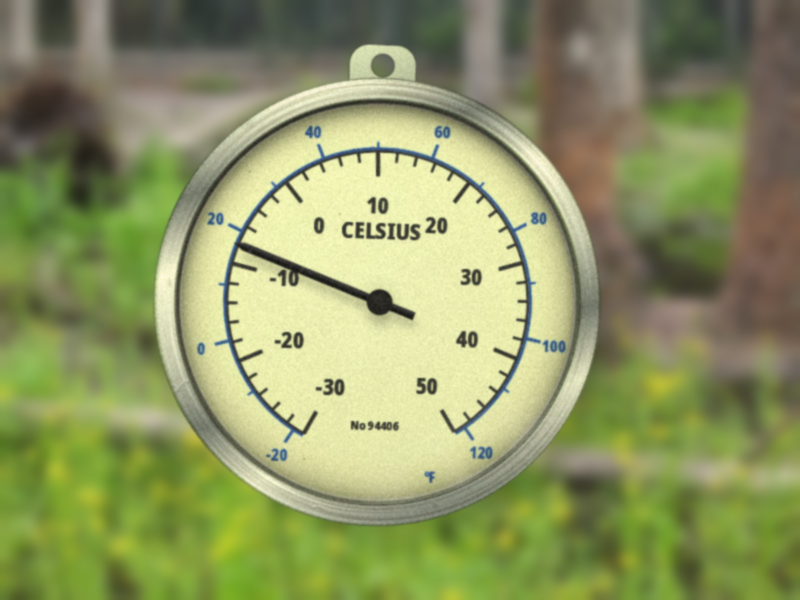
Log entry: -8 °C
